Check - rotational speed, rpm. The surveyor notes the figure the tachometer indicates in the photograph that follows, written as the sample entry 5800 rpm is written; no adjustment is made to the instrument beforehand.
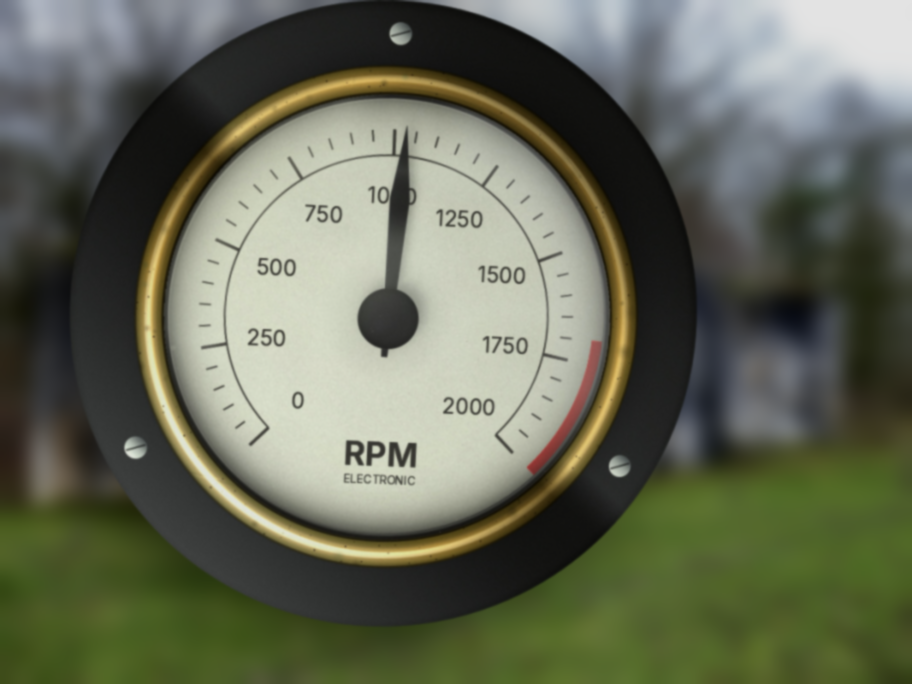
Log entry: 1025 rpm
